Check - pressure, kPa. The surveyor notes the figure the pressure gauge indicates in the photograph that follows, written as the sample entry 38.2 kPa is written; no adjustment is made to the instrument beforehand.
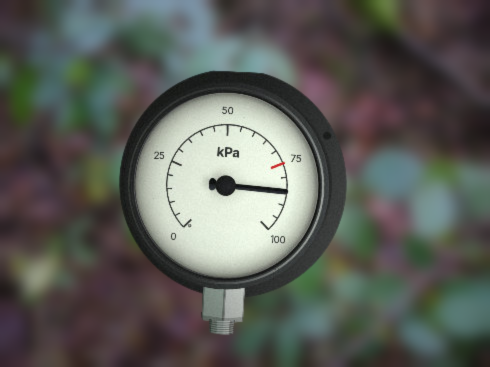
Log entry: 85 kPa
